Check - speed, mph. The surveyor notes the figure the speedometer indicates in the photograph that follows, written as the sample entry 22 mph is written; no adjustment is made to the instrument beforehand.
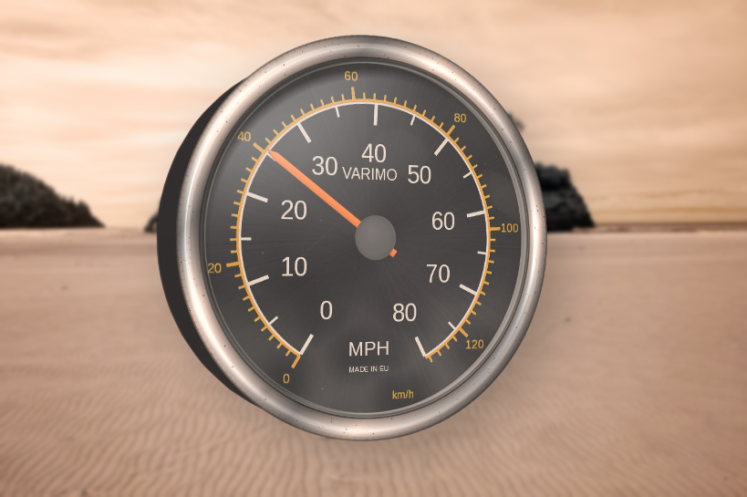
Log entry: 25 mph
